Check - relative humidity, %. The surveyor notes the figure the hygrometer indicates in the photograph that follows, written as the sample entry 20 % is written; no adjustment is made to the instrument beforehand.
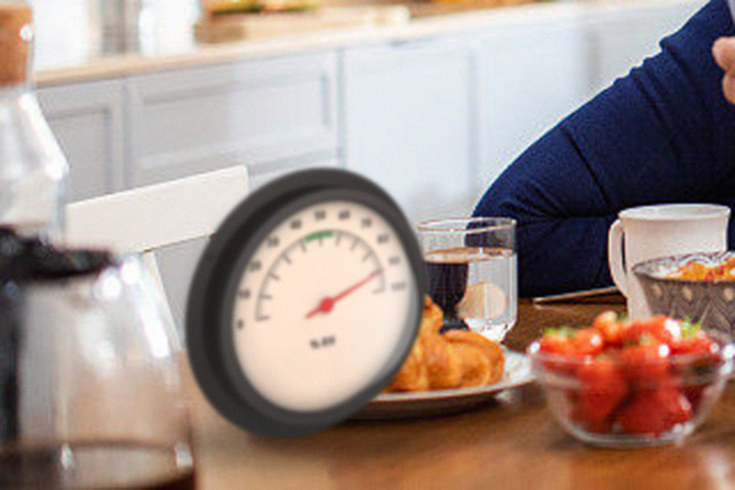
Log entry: 90 %
